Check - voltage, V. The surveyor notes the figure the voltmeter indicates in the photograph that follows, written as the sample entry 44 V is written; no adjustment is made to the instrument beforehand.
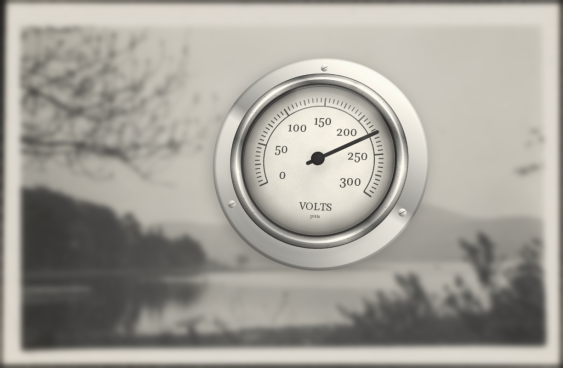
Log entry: 225 V
